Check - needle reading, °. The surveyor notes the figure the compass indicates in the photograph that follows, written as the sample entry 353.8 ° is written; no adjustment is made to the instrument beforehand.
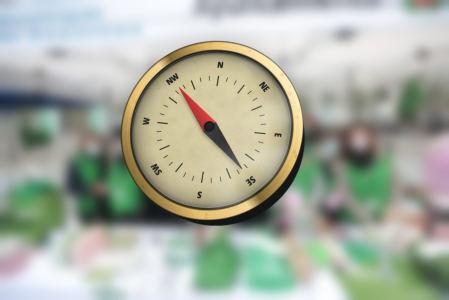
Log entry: 315 °
